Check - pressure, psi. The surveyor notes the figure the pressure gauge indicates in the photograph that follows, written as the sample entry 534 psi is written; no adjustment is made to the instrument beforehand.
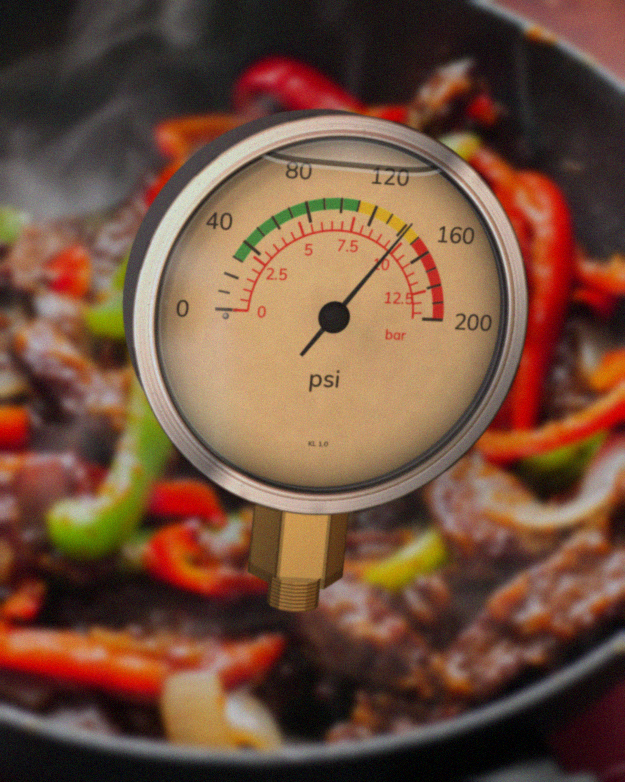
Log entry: 140 psi
